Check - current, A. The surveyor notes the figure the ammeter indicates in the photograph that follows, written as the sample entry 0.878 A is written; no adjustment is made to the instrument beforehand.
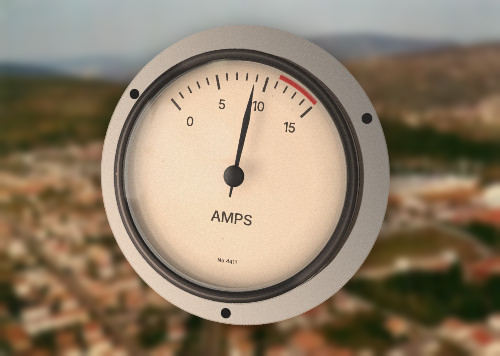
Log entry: 9 A
